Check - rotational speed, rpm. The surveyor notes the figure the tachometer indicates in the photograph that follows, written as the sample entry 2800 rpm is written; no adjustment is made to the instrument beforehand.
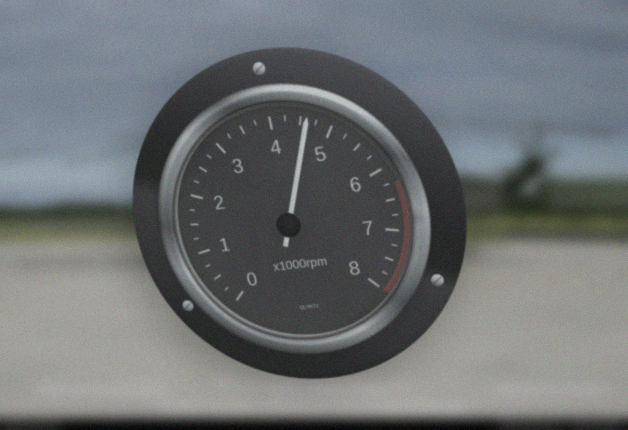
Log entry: 4625 rpm
